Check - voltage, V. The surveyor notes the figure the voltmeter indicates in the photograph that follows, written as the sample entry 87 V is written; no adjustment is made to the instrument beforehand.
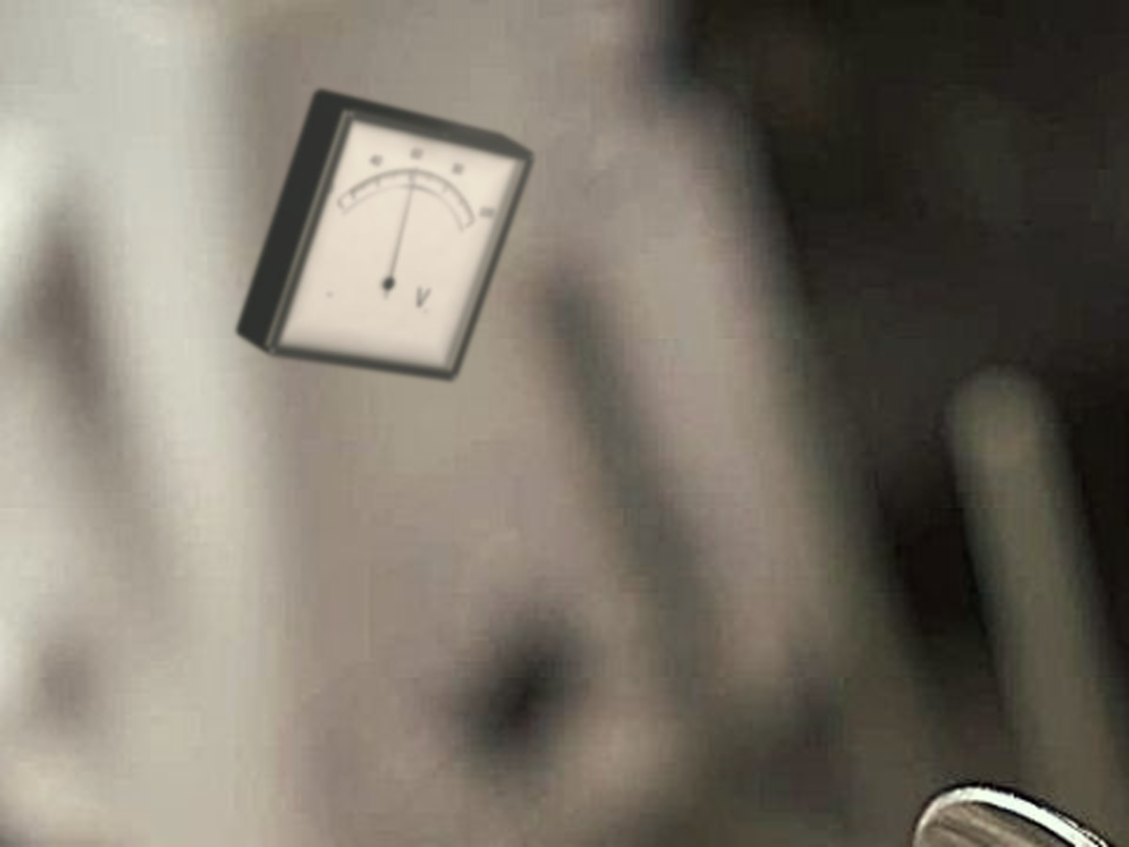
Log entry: 60 V
